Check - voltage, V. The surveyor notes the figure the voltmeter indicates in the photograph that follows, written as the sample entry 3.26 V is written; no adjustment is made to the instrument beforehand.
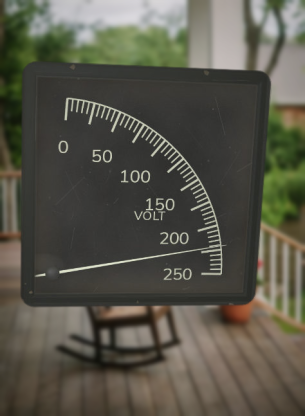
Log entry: 220 V
